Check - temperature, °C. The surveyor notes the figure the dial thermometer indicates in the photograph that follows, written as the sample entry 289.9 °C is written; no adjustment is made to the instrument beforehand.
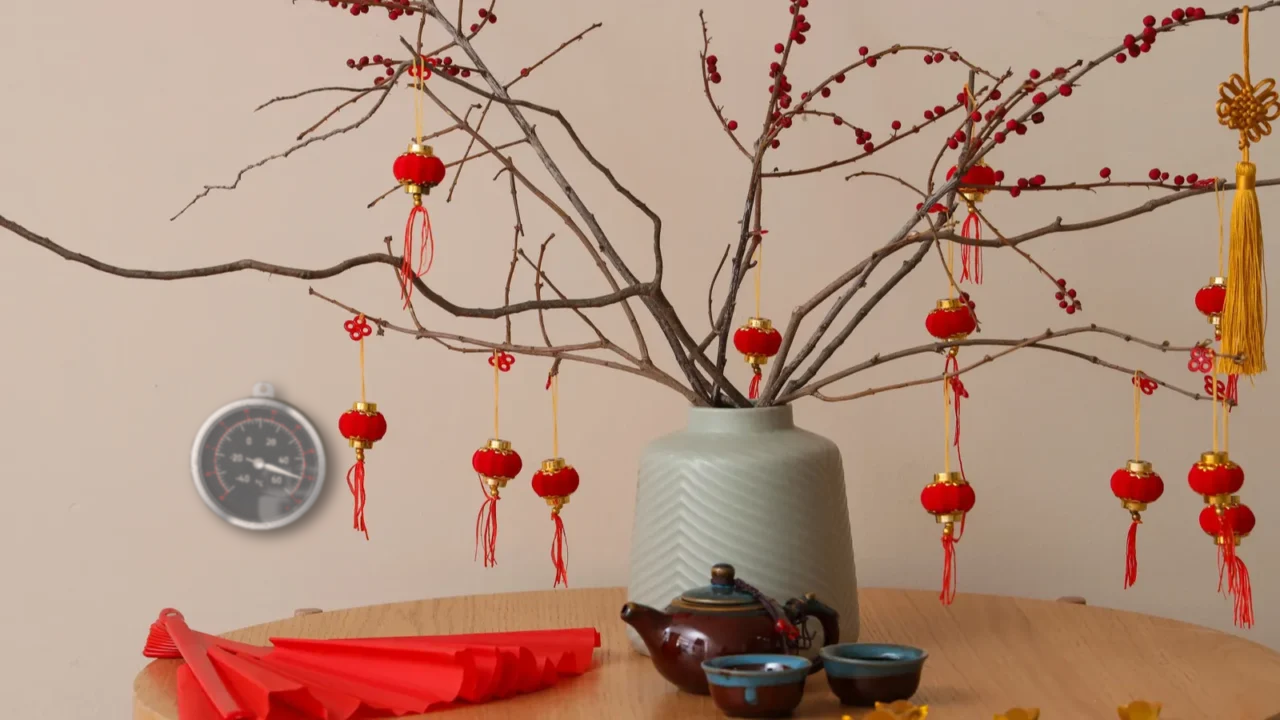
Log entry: 50 °C
